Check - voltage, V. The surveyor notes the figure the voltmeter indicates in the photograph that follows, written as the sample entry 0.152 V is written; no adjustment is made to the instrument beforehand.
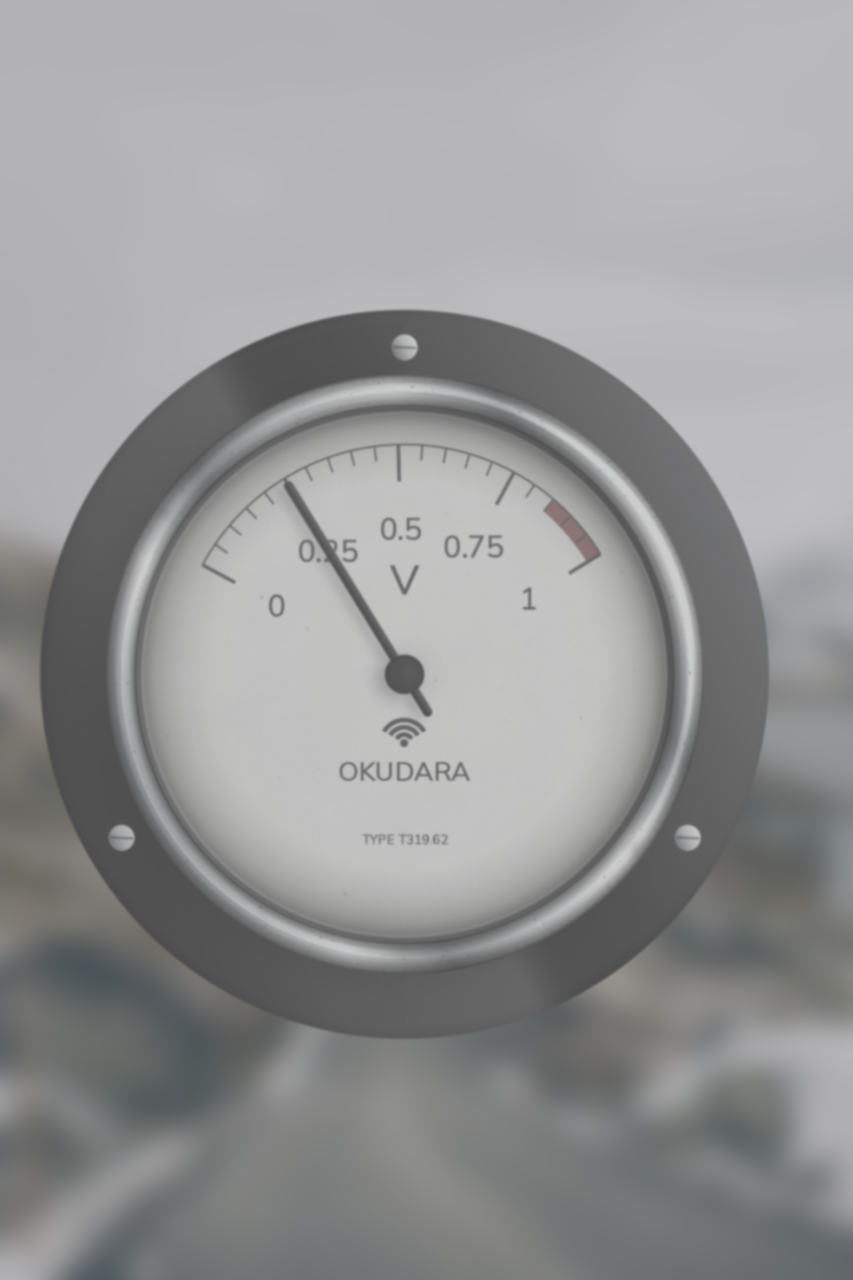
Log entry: 0.25 V
